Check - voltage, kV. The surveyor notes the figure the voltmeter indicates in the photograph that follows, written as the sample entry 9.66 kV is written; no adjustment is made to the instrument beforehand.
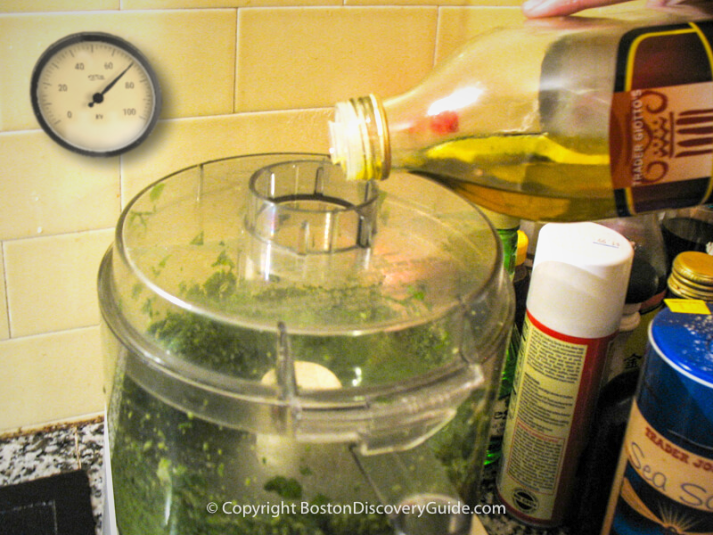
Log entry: 70 kV
